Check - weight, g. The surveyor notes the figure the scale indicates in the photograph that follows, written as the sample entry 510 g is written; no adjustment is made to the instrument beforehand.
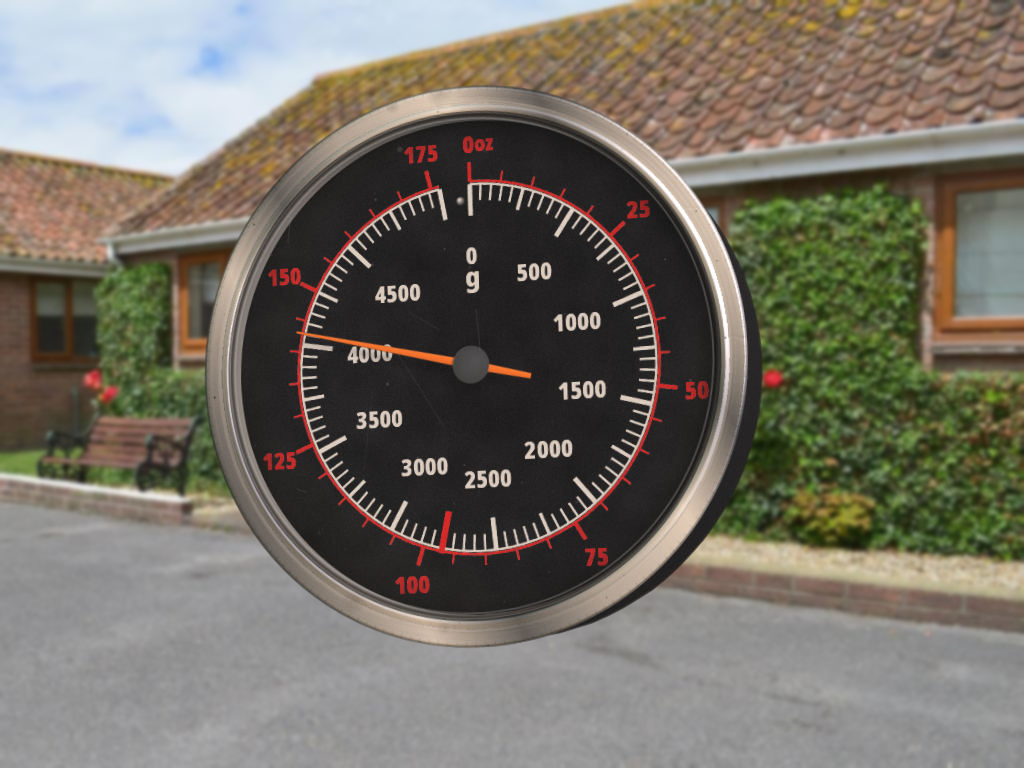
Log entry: 4050 g
